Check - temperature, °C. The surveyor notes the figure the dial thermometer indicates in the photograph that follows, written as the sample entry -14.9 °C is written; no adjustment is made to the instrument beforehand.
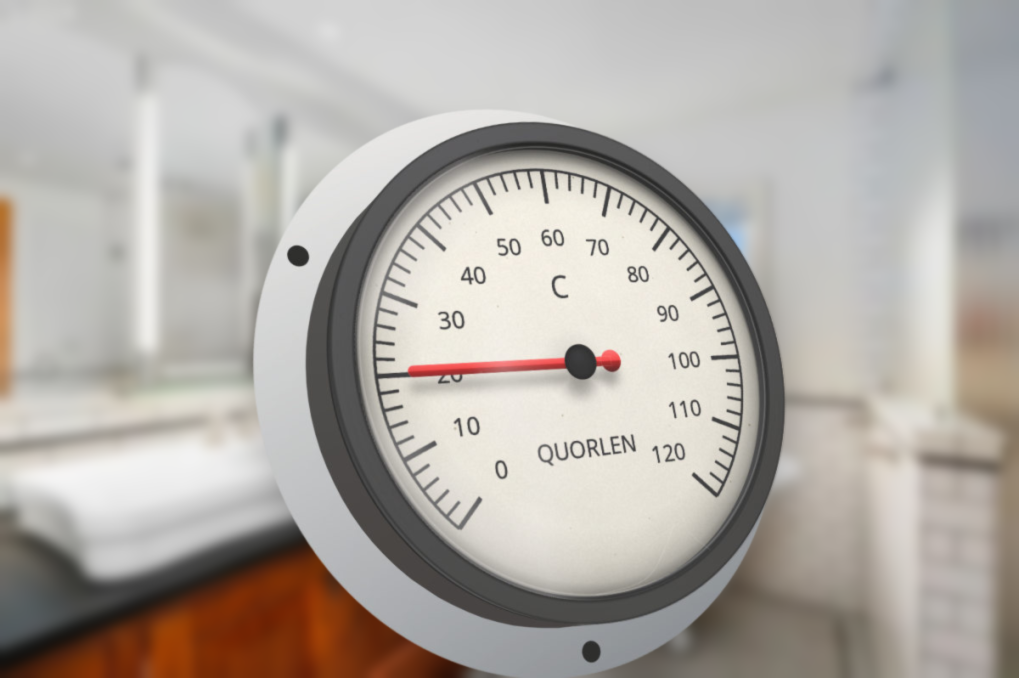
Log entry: 20 °C
